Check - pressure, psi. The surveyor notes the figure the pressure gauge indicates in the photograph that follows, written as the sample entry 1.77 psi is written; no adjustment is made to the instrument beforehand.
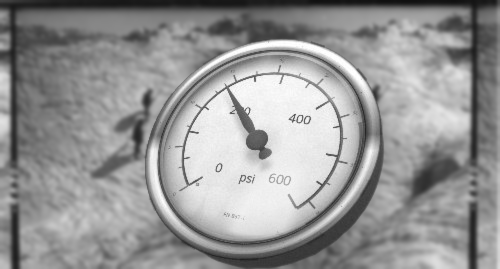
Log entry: 200 psi
